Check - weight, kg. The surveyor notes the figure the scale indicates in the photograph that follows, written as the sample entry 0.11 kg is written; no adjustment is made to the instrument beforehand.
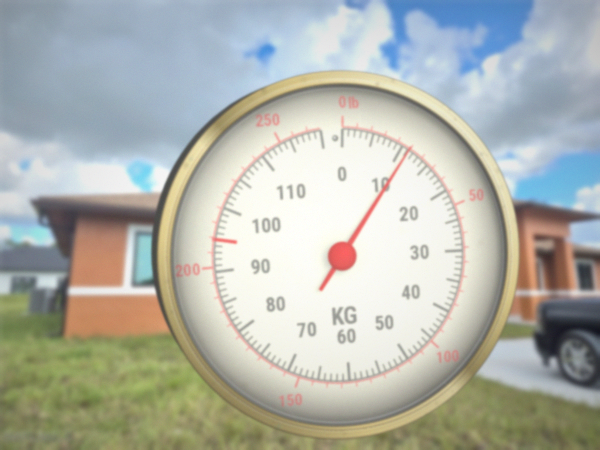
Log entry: 11 kg
